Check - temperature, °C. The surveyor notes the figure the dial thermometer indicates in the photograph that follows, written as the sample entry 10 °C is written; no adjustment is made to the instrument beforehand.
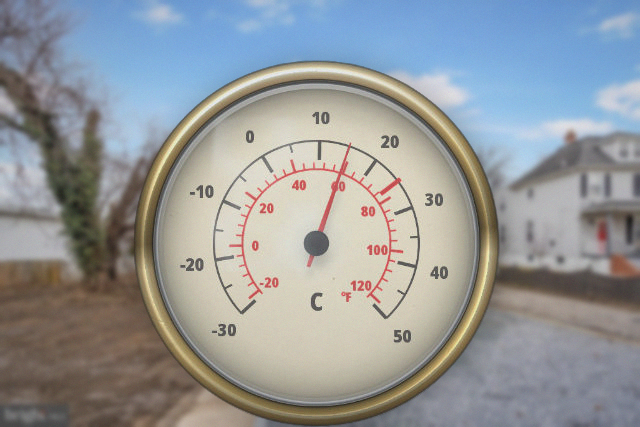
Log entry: 15 °C
